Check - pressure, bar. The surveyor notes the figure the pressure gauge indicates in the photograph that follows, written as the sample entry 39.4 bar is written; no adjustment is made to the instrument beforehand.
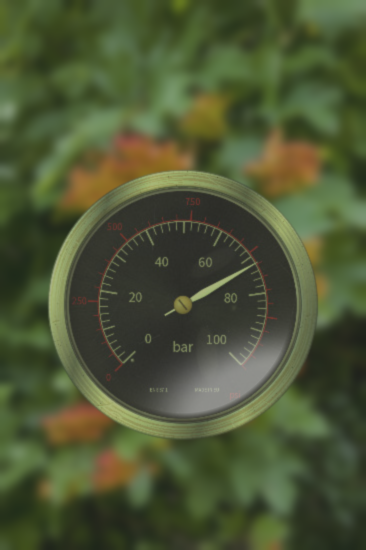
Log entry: 72 bar
